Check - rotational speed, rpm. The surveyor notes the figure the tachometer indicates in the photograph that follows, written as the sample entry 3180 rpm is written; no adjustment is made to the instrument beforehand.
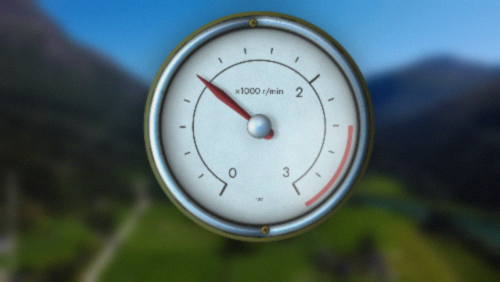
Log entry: 1000 rpm
